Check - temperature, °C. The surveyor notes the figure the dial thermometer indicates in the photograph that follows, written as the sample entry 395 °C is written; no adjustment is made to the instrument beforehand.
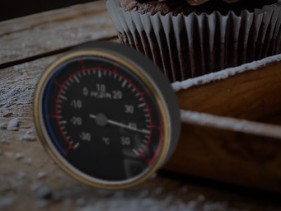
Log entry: 40 °C
